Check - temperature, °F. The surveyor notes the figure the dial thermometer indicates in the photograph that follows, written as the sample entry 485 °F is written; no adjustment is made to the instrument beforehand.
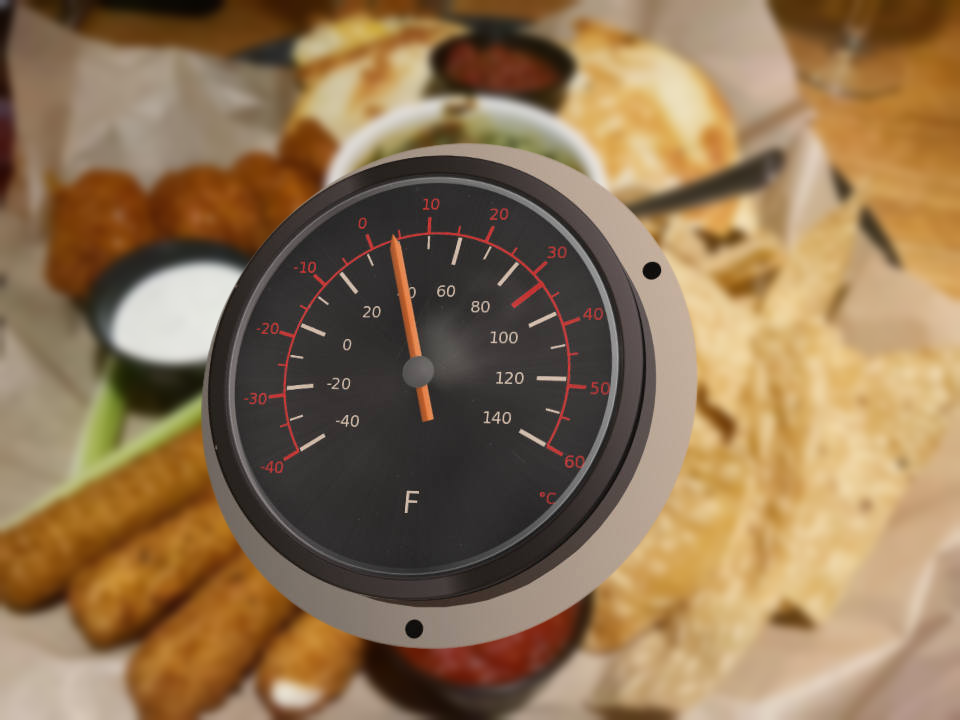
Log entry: 40 °F
